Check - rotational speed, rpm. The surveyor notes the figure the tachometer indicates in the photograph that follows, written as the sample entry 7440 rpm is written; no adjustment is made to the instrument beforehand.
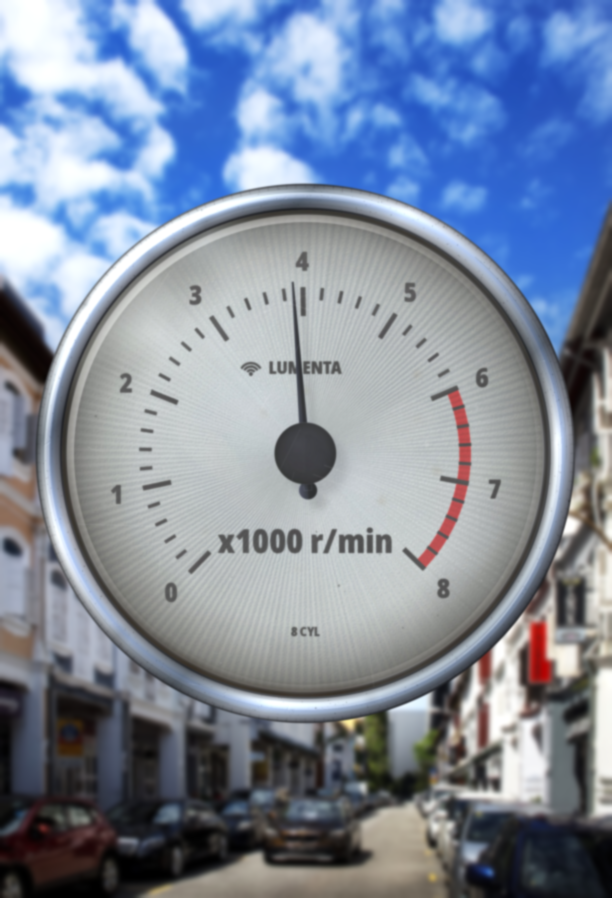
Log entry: 3900 rpm
